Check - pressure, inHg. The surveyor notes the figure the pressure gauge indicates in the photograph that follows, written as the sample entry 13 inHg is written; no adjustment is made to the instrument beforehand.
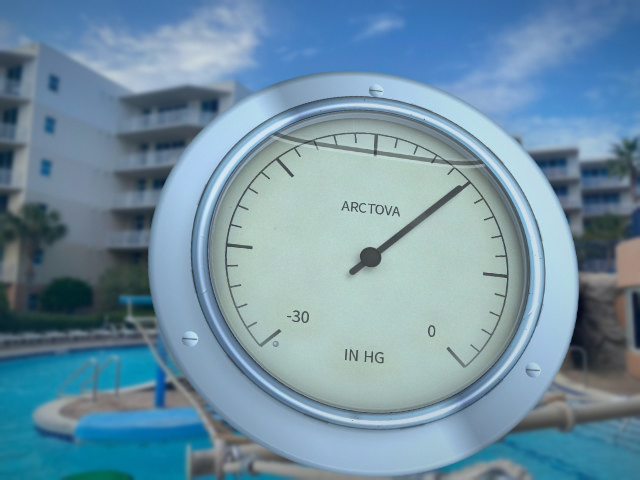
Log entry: -10 inHg
